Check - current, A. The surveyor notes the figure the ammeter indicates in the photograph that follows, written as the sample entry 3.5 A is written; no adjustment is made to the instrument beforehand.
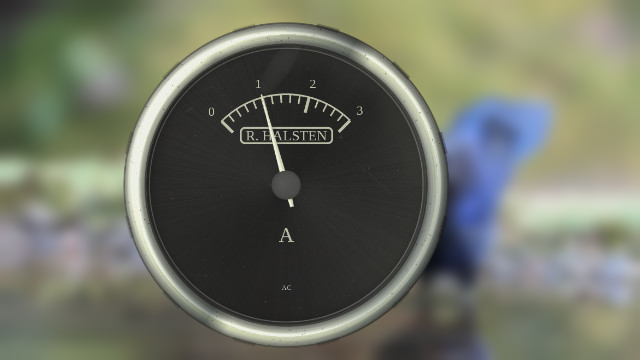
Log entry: 1 A
